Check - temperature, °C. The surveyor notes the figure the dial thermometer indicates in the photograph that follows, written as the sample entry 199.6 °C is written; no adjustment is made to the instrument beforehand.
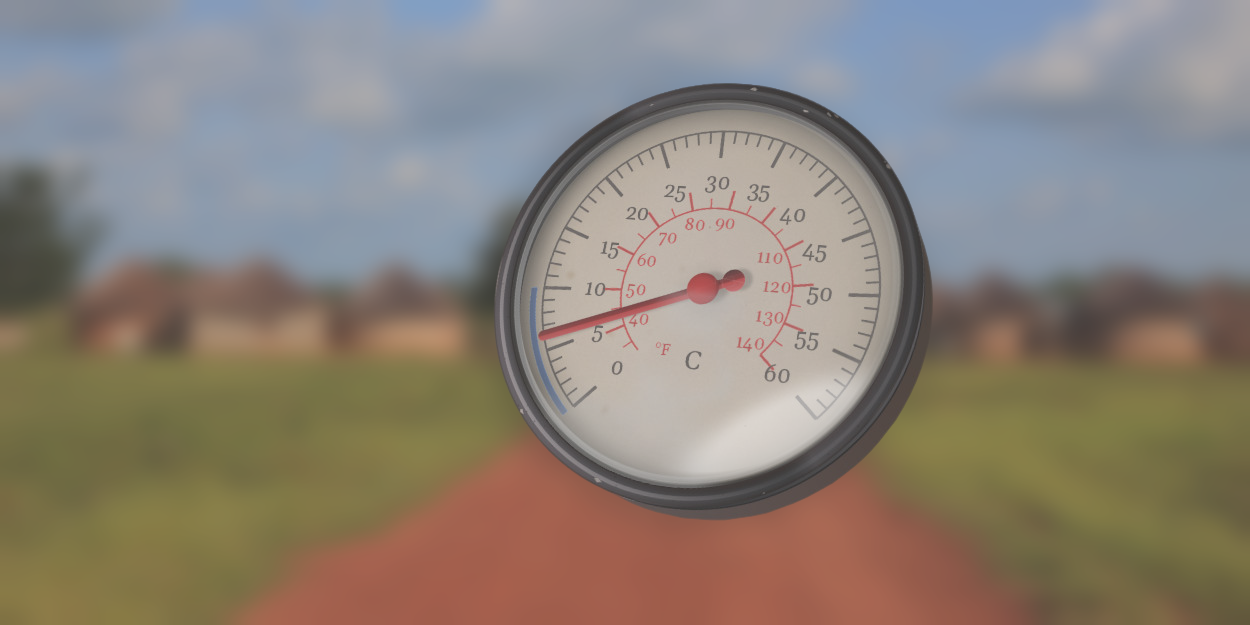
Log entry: 6 °C
